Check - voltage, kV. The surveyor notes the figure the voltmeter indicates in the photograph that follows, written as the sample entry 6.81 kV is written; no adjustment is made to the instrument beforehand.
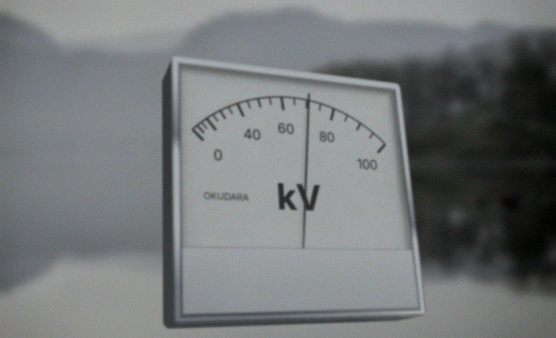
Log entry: 70 kV
